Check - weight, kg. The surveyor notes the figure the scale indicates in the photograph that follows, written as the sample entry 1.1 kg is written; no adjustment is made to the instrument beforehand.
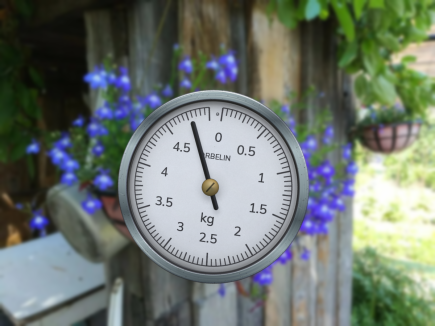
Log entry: 4.8 kg
